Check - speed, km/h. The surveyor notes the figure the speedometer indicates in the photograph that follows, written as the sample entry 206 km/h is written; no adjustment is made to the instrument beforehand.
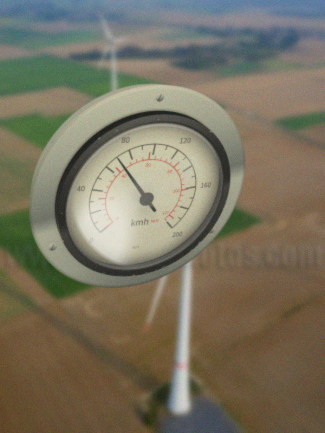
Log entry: 70 km/h
